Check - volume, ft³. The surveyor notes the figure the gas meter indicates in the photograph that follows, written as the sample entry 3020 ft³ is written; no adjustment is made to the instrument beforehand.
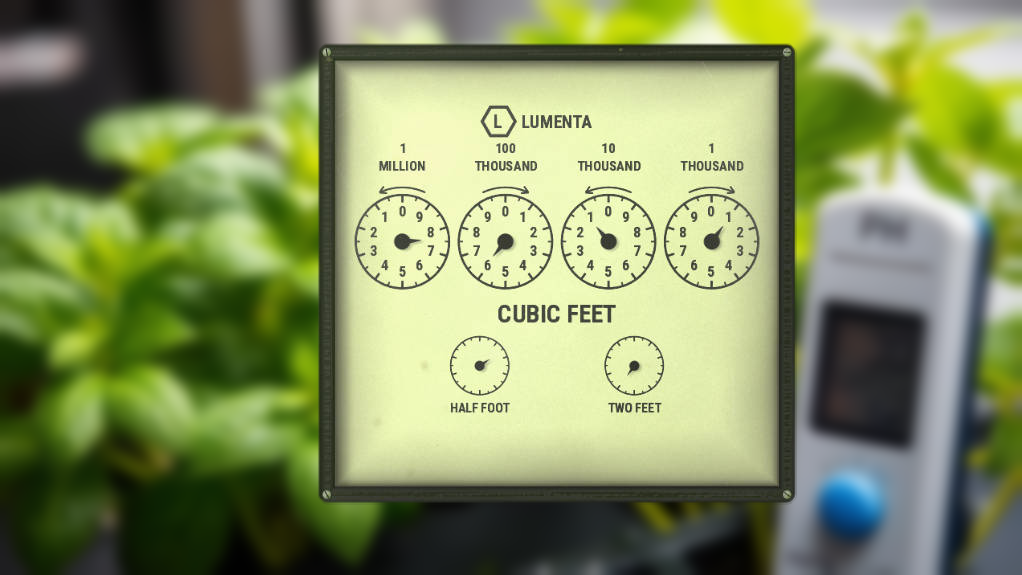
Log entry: 761100 ft³
